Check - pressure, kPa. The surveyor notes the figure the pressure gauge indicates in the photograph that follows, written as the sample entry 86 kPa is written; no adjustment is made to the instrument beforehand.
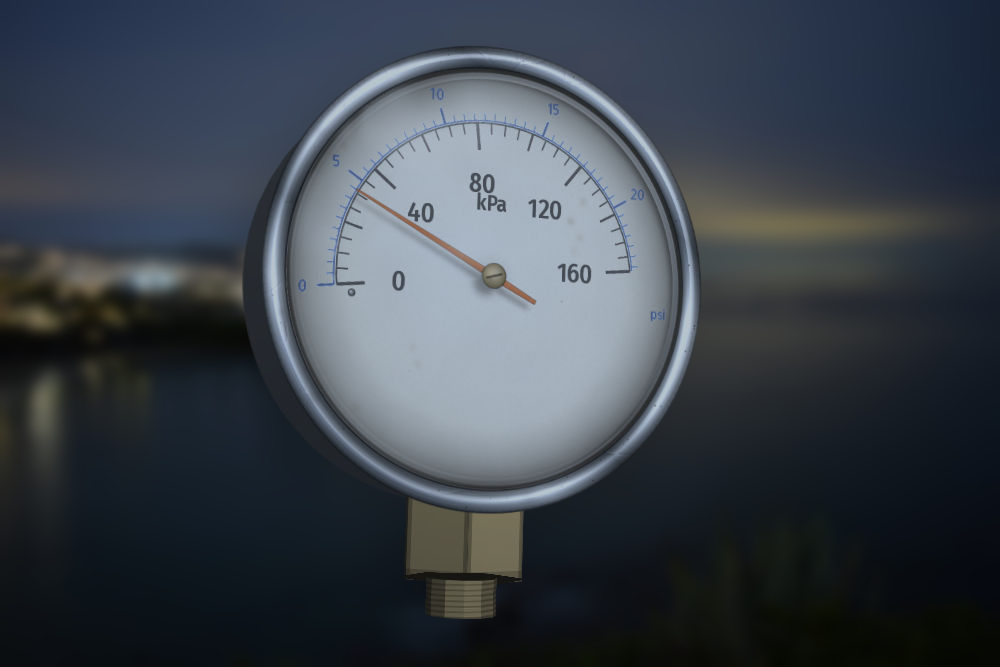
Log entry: 30 kPa
